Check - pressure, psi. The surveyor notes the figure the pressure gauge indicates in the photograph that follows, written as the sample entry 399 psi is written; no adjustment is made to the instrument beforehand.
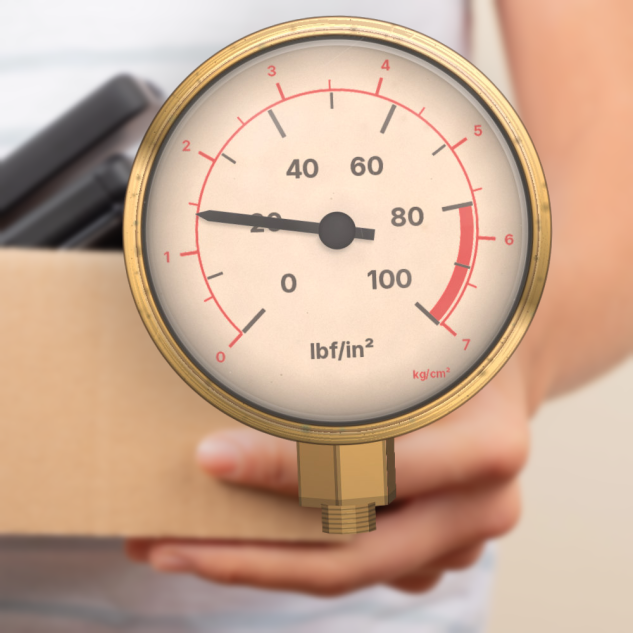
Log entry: 20 psi
